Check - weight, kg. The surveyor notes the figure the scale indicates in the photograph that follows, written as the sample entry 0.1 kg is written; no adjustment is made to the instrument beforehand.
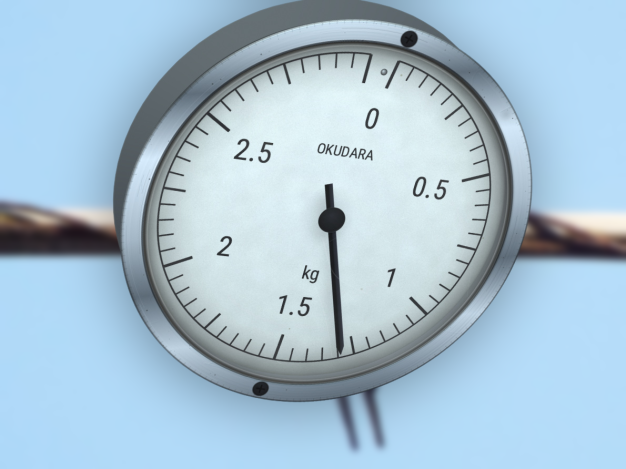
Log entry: 1.3 kg
